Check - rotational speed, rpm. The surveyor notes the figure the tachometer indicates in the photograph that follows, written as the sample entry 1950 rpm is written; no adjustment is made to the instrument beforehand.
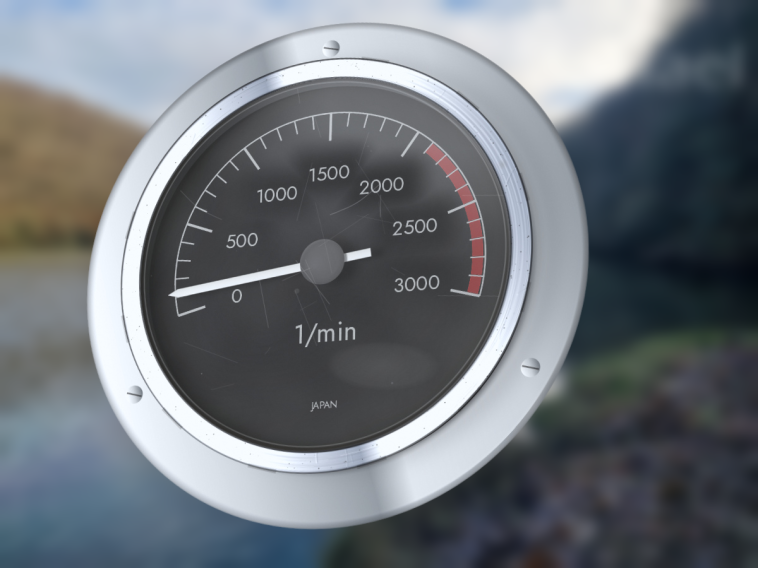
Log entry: 100 rpm
